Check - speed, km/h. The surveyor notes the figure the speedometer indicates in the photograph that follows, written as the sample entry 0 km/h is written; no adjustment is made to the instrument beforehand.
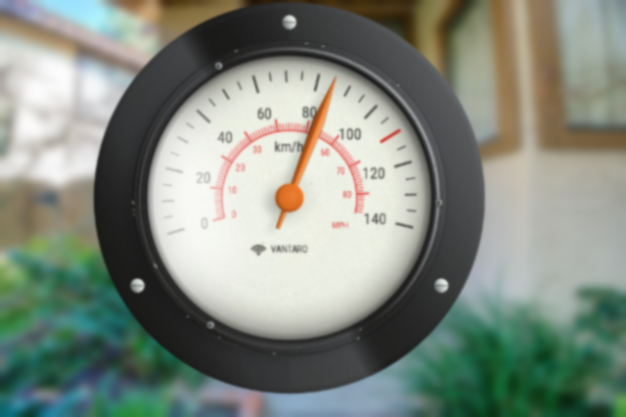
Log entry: 85 km/h
